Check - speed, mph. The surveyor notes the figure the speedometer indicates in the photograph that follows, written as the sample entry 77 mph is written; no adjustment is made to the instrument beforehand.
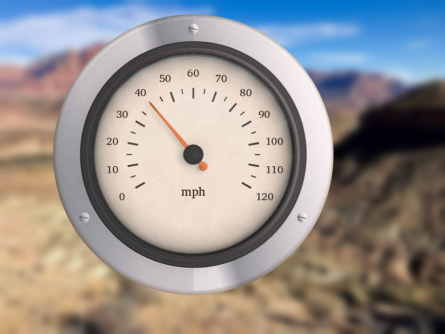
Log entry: 40 mph
